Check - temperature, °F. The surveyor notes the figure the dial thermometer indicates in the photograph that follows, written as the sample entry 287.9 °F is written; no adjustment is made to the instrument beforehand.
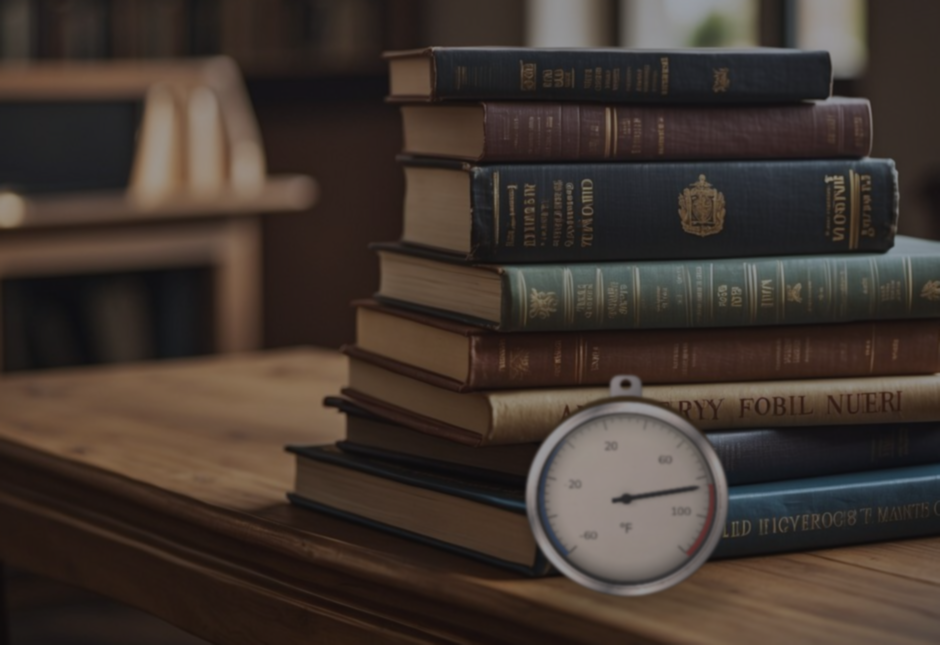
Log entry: 84 °F
